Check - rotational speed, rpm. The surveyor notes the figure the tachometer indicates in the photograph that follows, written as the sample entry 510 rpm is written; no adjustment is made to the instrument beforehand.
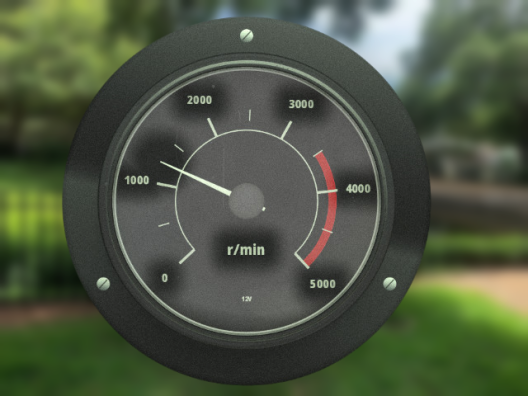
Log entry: 1250 rpm
